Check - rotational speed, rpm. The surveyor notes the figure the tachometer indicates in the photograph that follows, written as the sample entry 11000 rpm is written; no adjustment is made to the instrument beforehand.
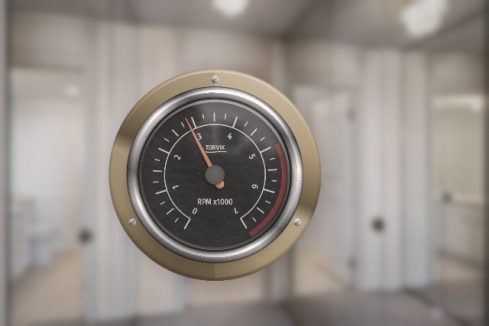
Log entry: 2875 rpm
